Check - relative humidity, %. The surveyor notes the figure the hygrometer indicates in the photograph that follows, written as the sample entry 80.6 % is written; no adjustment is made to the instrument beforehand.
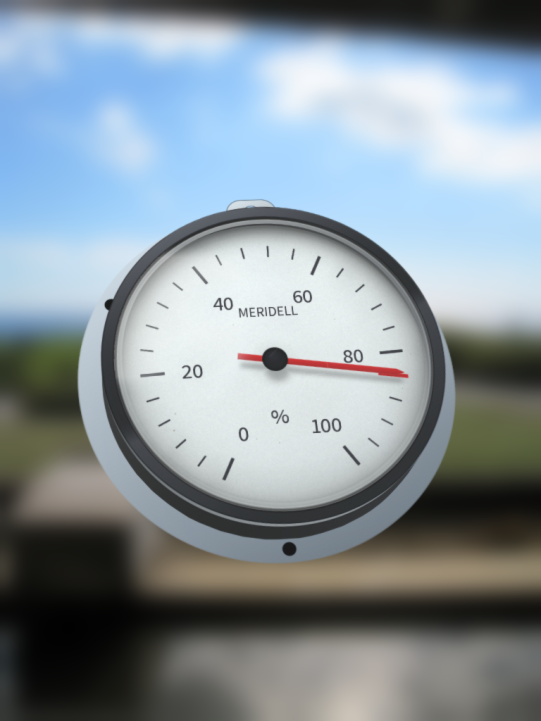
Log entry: 84 %
